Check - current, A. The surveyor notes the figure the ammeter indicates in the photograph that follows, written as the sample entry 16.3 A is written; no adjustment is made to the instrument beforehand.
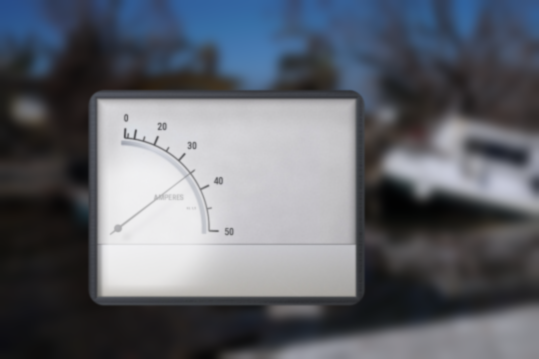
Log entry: 35 A
